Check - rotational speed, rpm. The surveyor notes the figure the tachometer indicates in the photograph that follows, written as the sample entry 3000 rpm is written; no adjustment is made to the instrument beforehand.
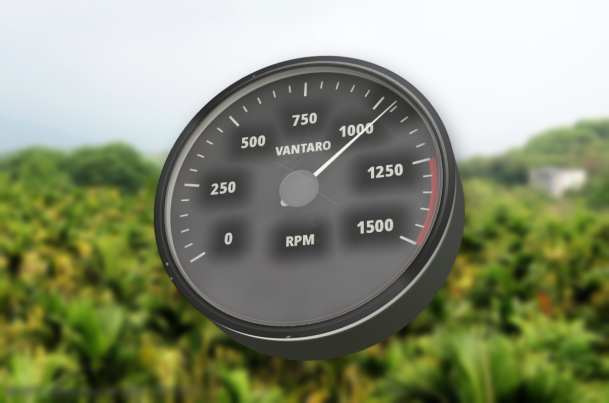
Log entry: 1050 rpm
